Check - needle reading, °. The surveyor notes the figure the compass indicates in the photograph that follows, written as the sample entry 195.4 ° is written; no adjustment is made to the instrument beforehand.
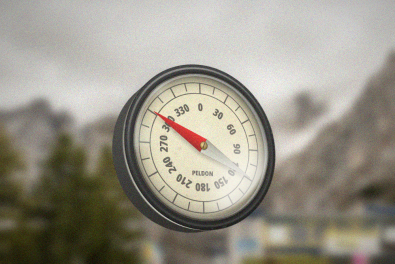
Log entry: 300 °
